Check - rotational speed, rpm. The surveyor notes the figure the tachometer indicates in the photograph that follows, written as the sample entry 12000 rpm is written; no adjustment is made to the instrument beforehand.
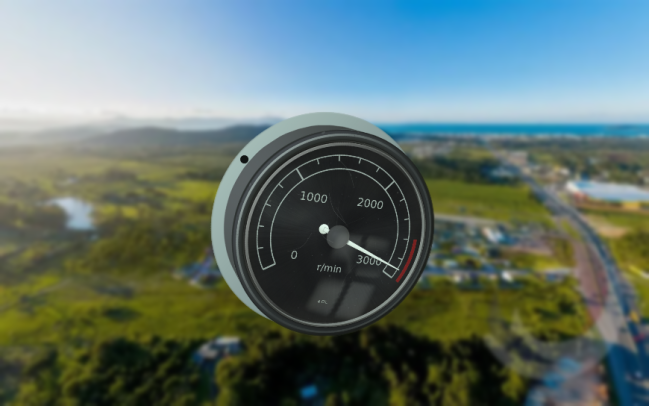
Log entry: 2900 rpm
